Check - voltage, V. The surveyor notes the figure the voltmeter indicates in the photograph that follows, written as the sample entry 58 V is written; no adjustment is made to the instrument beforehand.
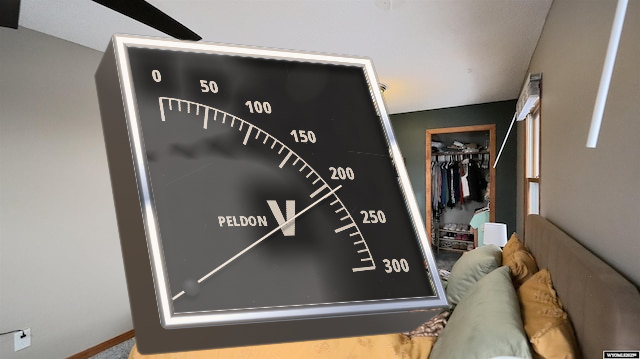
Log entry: 210 V
